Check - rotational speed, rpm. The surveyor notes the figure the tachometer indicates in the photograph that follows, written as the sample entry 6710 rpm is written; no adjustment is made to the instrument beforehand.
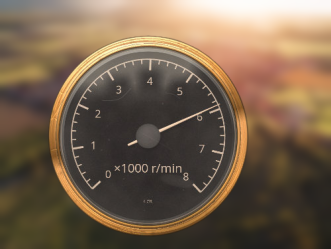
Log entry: 5900 rpm
